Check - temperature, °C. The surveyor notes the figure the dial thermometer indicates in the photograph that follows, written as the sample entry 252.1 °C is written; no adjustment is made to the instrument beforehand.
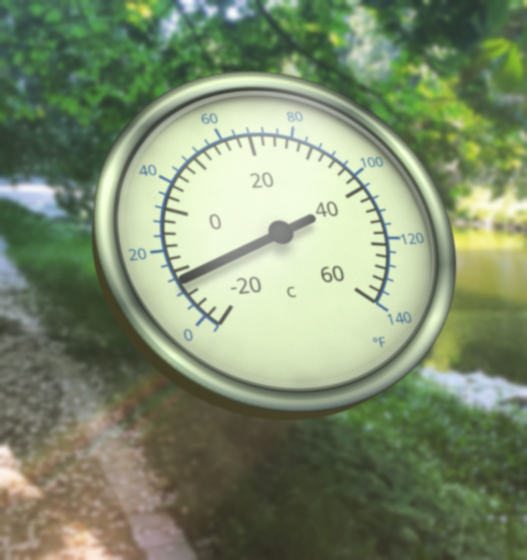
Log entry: -12 °C
